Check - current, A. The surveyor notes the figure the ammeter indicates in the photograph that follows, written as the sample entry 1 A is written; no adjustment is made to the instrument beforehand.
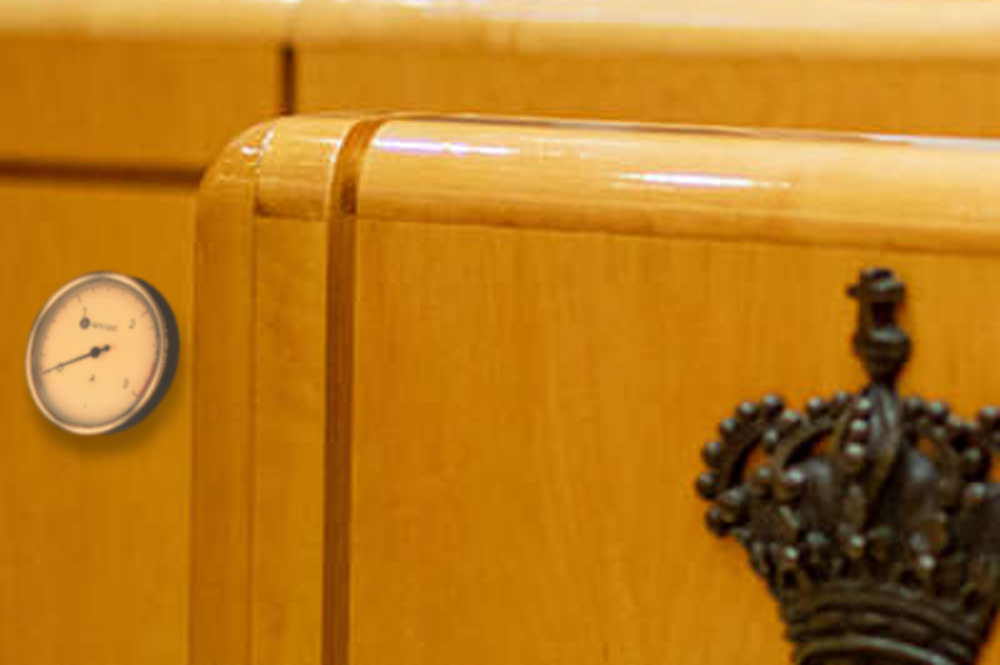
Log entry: 0 A
